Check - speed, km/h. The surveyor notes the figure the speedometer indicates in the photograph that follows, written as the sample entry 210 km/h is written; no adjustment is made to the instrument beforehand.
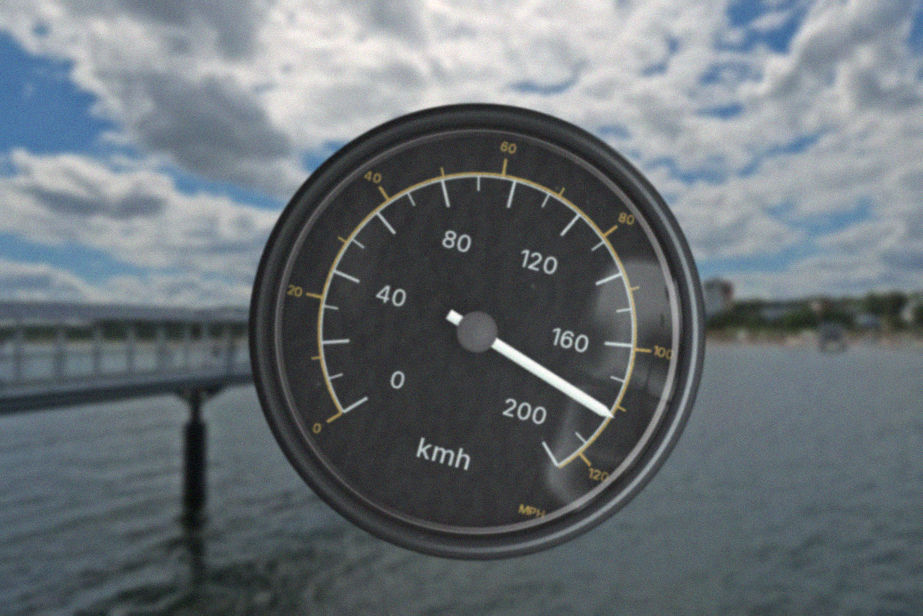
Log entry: 180 km/h
